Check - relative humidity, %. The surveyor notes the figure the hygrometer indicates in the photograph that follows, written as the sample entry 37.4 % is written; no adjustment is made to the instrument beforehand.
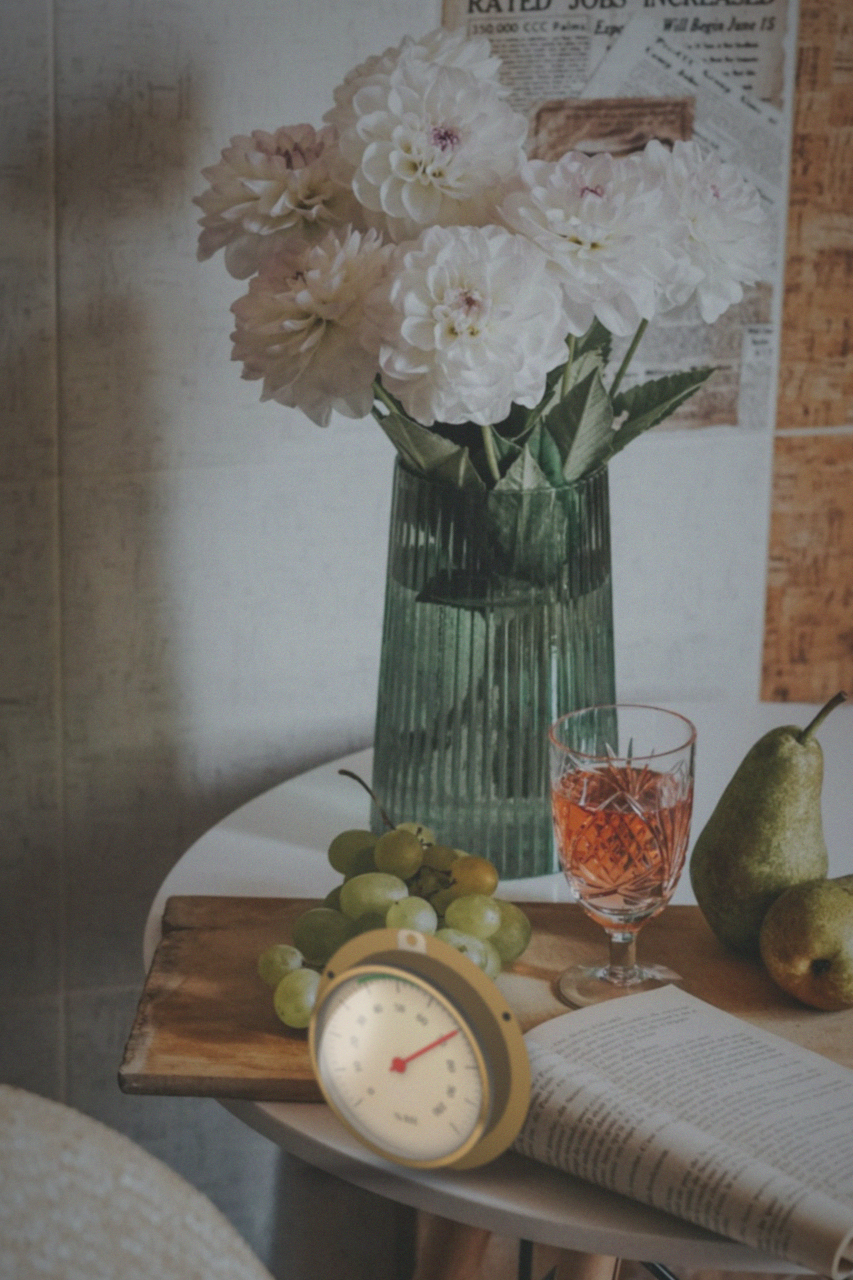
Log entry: 70 %
